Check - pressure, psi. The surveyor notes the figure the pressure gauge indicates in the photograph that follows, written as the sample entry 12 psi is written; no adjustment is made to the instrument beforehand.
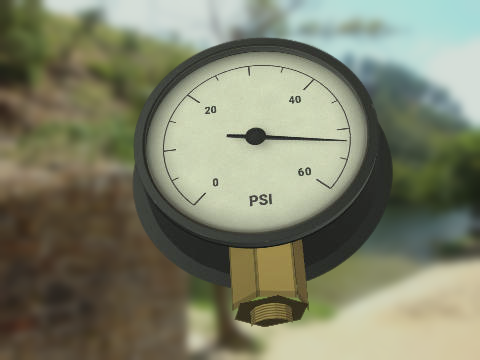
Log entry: 52.5 psi
